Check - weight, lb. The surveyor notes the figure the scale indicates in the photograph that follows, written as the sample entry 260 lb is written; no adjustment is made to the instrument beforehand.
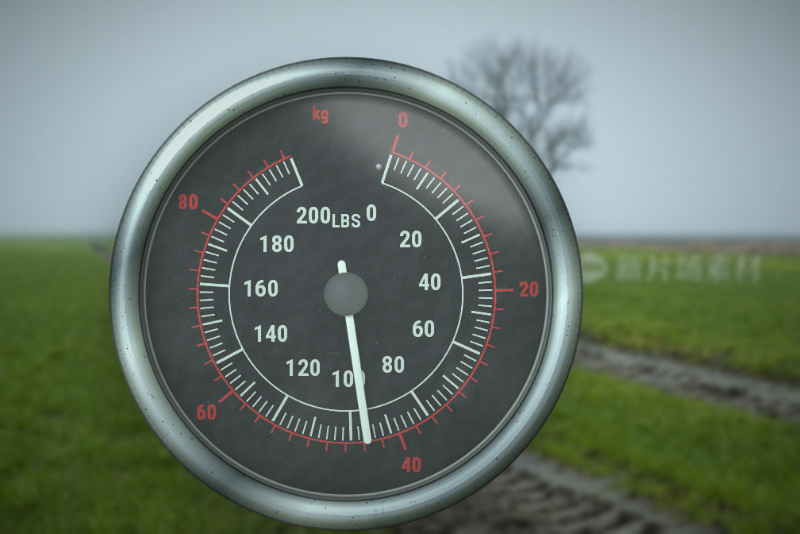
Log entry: 96 lb
